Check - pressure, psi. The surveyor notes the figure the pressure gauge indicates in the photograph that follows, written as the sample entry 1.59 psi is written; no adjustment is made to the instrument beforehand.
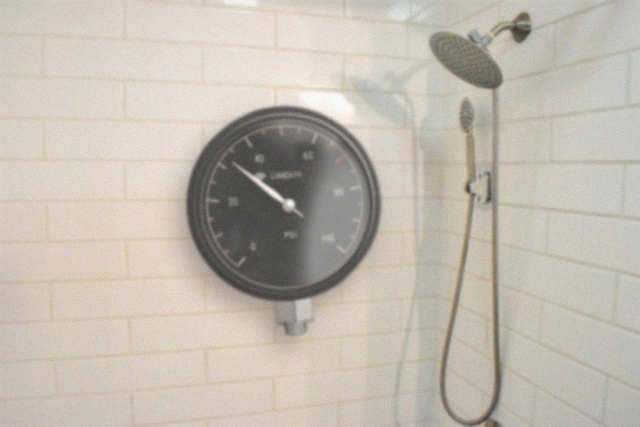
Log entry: 32.5 psi
